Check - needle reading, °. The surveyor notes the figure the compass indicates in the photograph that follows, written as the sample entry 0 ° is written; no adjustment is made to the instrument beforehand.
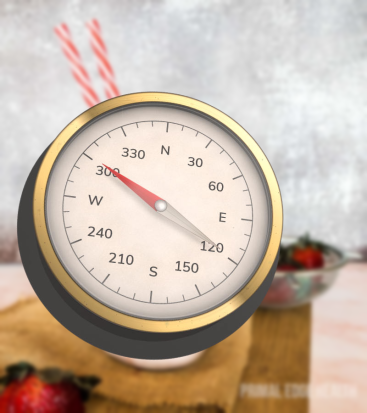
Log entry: 300 °
